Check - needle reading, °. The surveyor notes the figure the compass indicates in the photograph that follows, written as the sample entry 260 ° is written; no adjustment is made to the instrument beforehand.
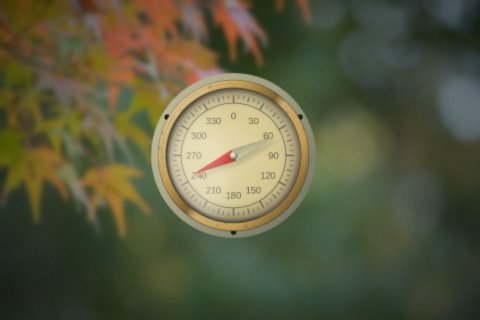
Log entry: 245 °
